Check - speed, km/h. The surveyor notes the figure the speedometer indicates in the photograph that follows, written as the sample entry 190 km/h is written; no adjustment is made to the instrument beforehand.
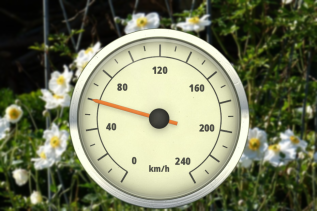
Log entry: 60 km/h
